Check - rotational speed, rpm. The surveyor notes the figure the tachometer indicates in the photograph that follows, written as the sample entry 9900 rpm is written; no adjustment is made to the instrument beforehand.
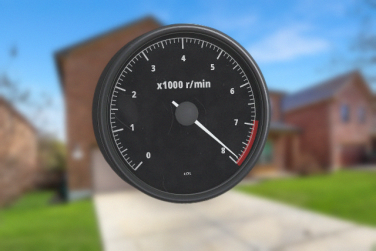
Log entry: 7900 rpm
